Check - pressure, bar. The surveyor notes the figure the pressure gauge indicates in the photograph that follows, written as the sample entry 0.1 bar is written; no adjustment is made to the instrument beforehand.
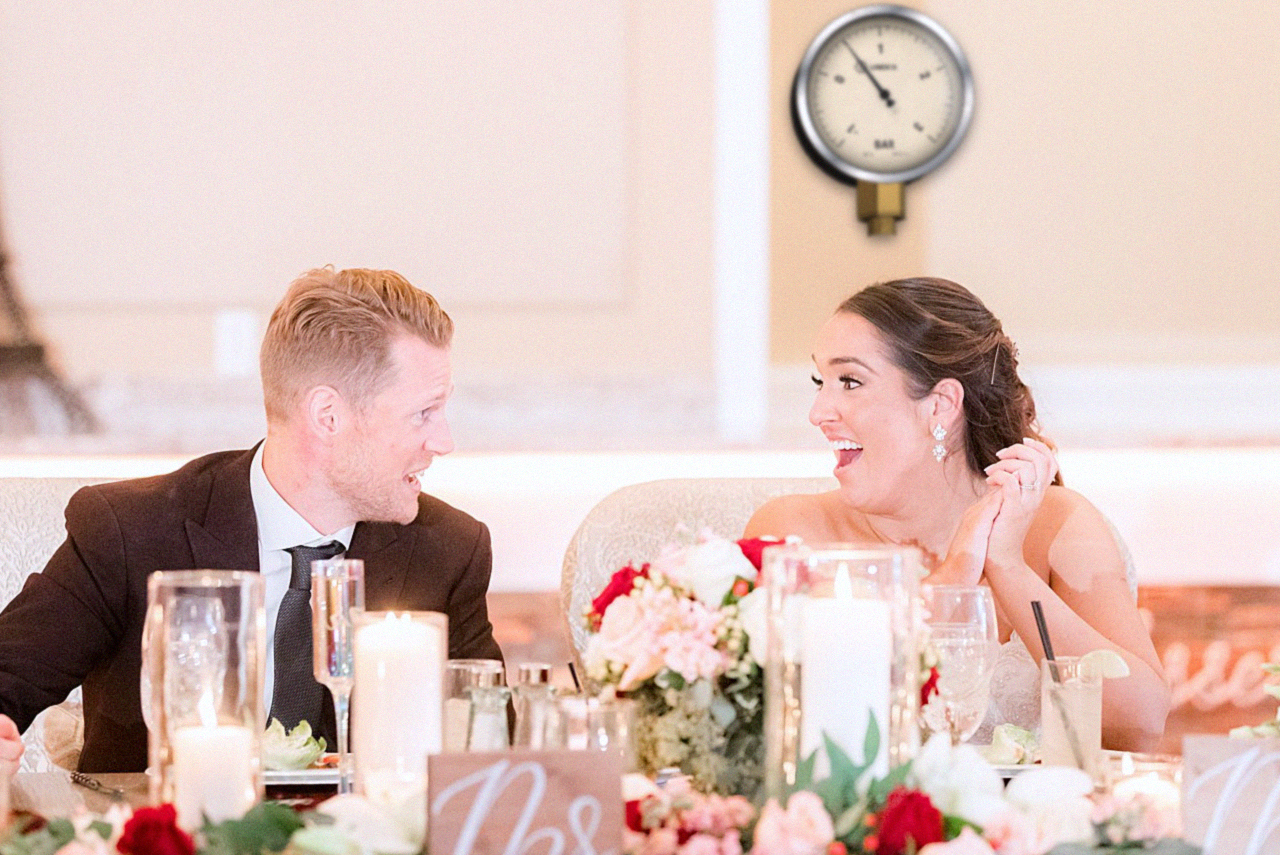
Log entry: 0.5 bar
